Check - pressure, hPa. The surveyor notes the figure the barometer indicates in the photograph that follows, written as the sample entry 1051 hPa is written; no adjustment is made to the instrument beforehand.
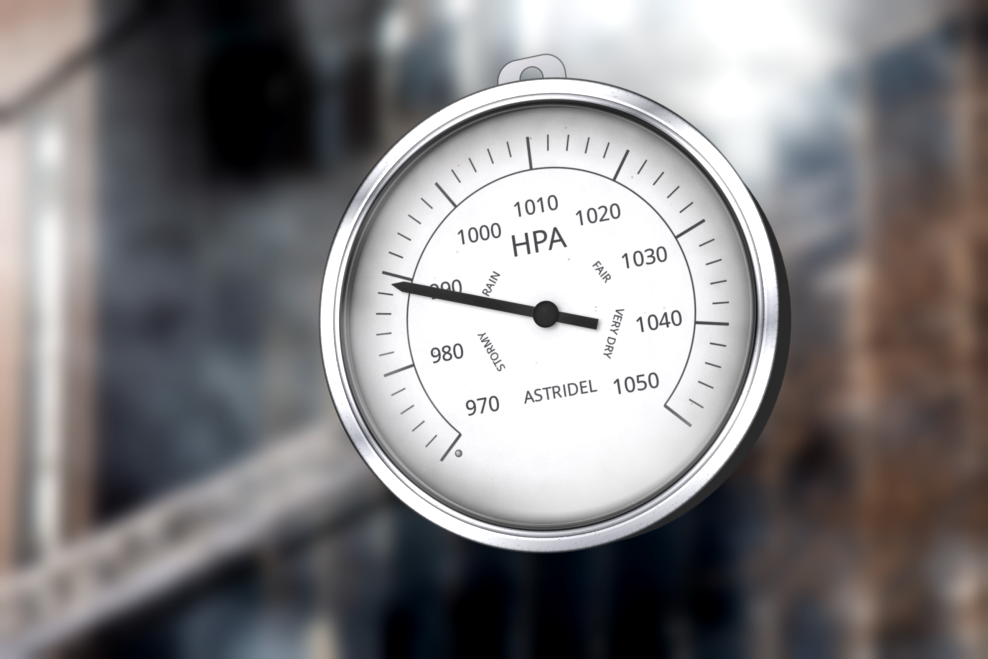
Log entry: 989 hPa
